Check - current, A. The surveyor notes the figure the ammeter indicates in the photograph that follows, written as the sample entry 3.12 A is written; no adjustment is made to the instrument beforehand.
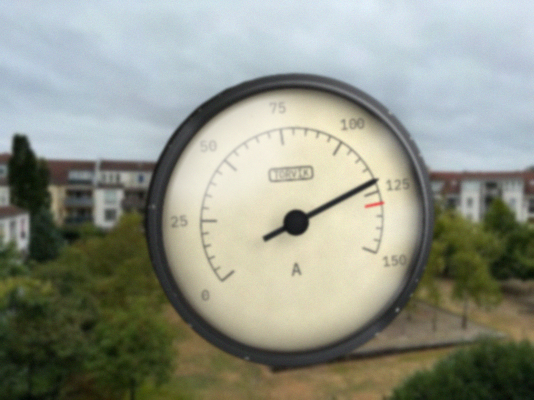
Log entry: 120 A
